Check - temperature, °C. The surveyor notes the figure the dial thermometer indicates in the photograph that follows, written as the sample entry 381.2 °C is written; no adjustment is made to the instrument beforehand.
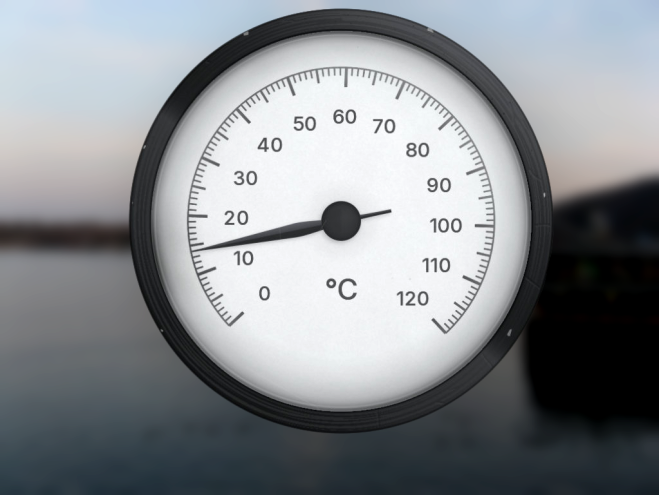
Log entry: 14 °C
